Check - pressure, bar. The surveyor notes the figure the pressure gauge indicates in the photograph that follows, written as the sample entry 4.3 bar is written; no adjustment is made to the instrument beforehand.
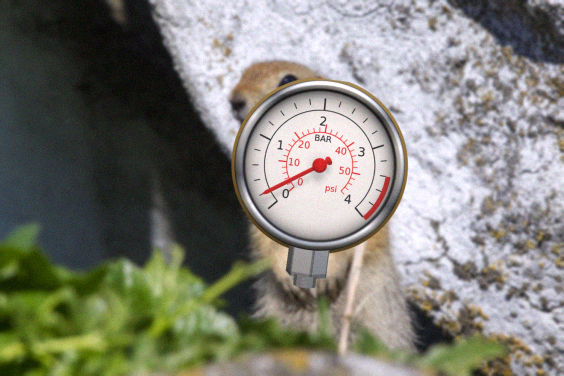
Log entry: 0.2 bar
